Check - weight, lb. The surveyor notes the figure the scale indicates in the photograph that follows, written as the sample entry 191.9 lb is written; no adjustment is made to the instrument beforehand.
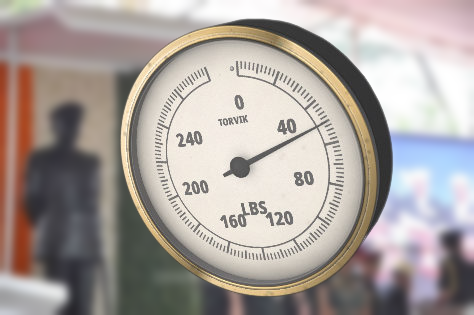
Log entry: 50 lb
